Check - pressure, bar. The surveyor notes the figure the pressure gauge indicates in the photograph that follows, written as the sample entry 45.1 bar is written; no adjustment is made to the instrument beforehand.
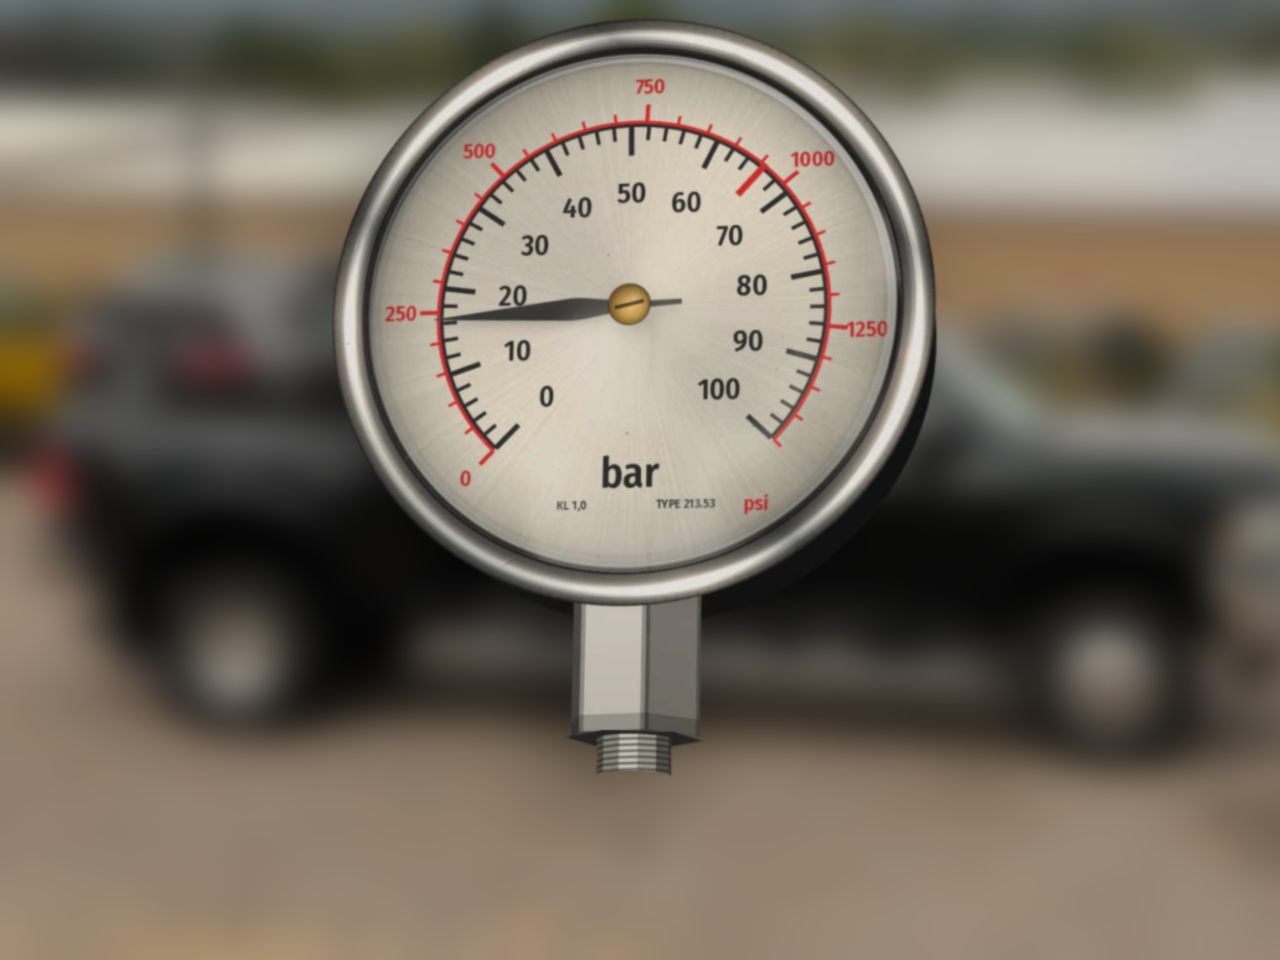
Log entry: 16 bar
